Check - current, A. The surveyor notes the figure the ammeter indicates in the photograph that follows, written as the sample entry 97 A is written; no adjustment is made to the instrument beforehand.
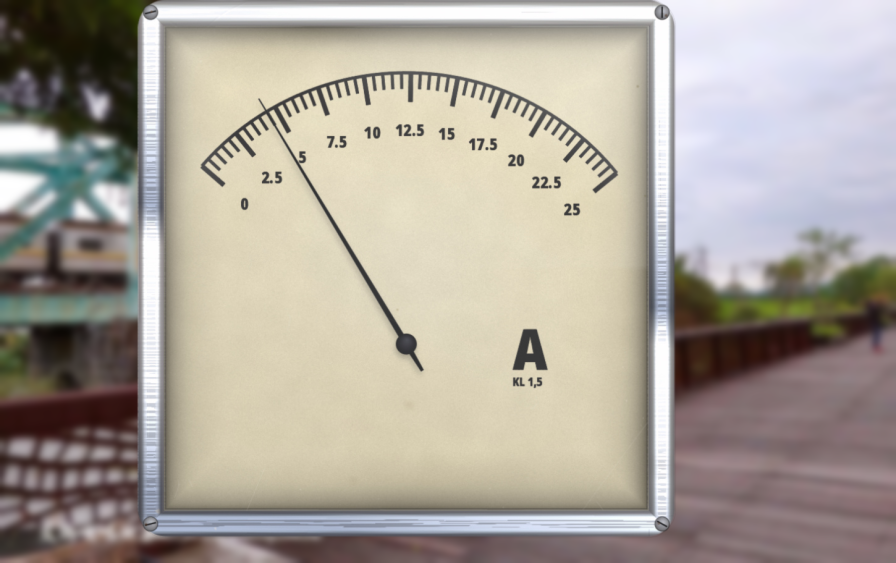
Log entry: 4.5 A
